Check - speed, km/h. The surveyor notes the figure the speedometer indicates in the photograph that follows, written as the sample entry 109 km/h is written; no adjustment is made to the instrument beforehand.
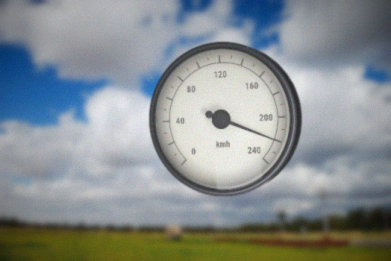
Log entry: 220 km/h
